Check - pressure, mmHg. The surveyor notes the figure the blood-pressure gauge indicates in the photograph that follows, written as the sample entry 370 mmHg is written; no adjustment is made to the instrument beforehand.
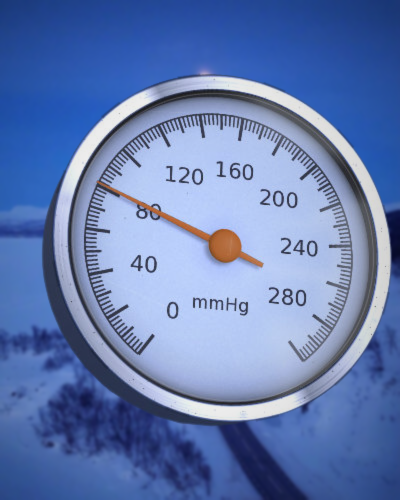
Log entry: 80 mmHg
